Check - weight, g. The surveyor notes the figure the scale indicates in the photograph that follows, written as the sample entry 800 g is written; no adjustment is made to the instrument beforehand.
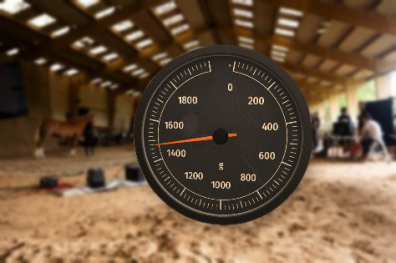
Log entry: 1480 g
